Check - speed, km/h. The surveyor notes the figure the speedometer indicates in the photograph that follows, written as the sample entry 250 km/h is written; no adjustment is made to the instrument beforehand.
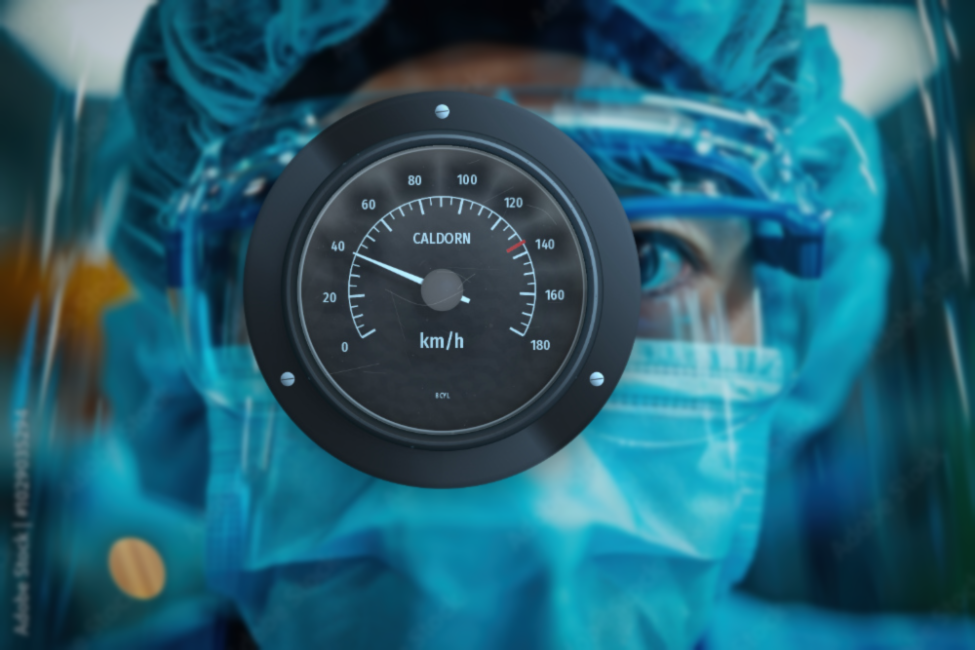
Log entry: 40 km/h
